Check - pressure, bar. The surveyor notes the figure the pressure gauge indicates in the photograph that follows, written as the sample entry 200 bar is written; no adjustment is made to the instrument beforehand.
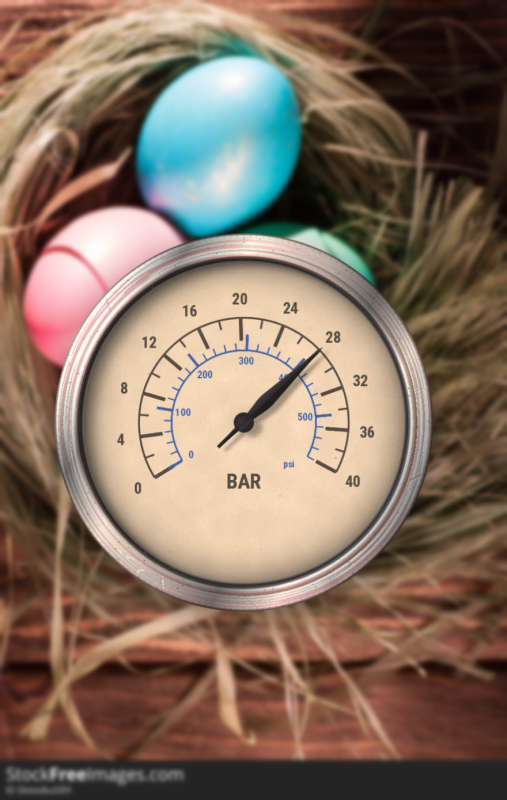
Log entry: 28 bar
